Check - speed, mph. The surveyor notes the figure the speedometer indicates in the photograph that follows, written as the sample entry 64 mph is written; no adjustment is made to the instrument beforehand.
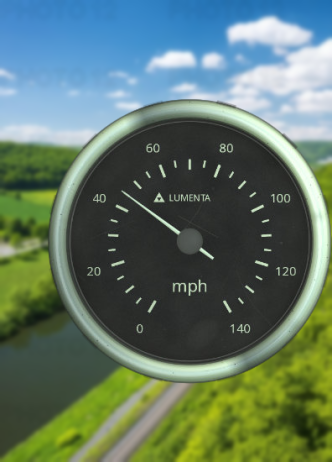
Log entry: 45 mph
